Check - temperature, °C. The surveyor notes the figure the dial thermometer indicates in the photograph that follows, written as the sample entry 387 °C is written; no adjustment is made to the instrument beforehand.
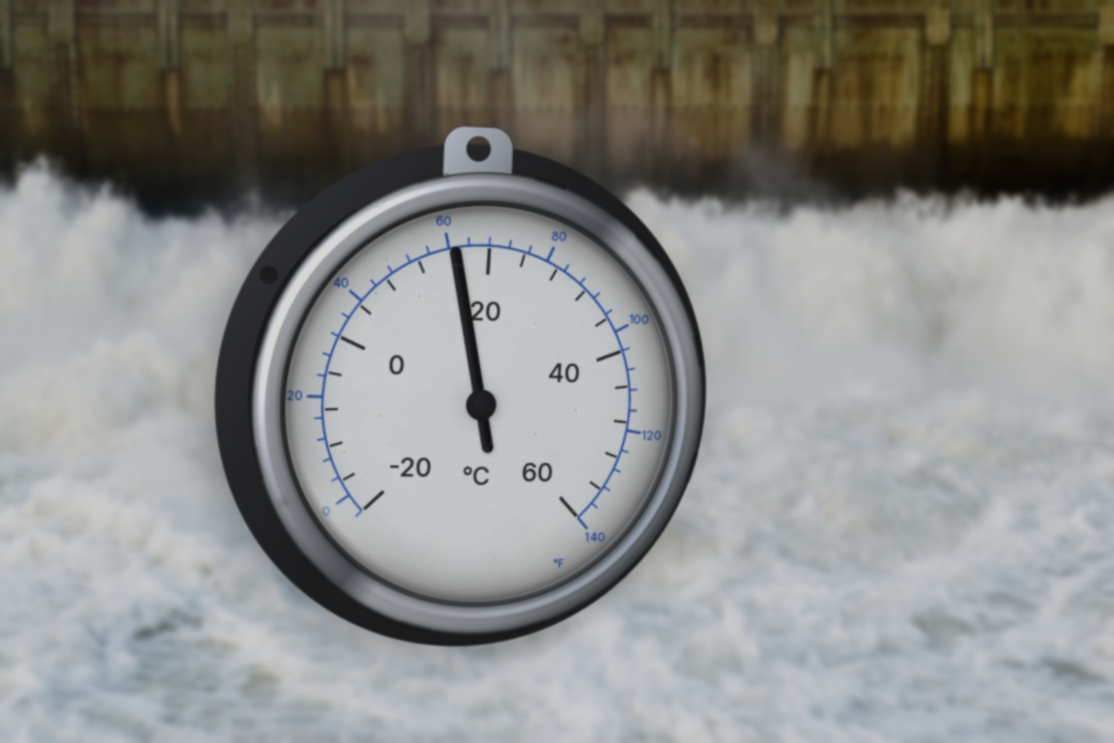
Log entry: 16 °C
